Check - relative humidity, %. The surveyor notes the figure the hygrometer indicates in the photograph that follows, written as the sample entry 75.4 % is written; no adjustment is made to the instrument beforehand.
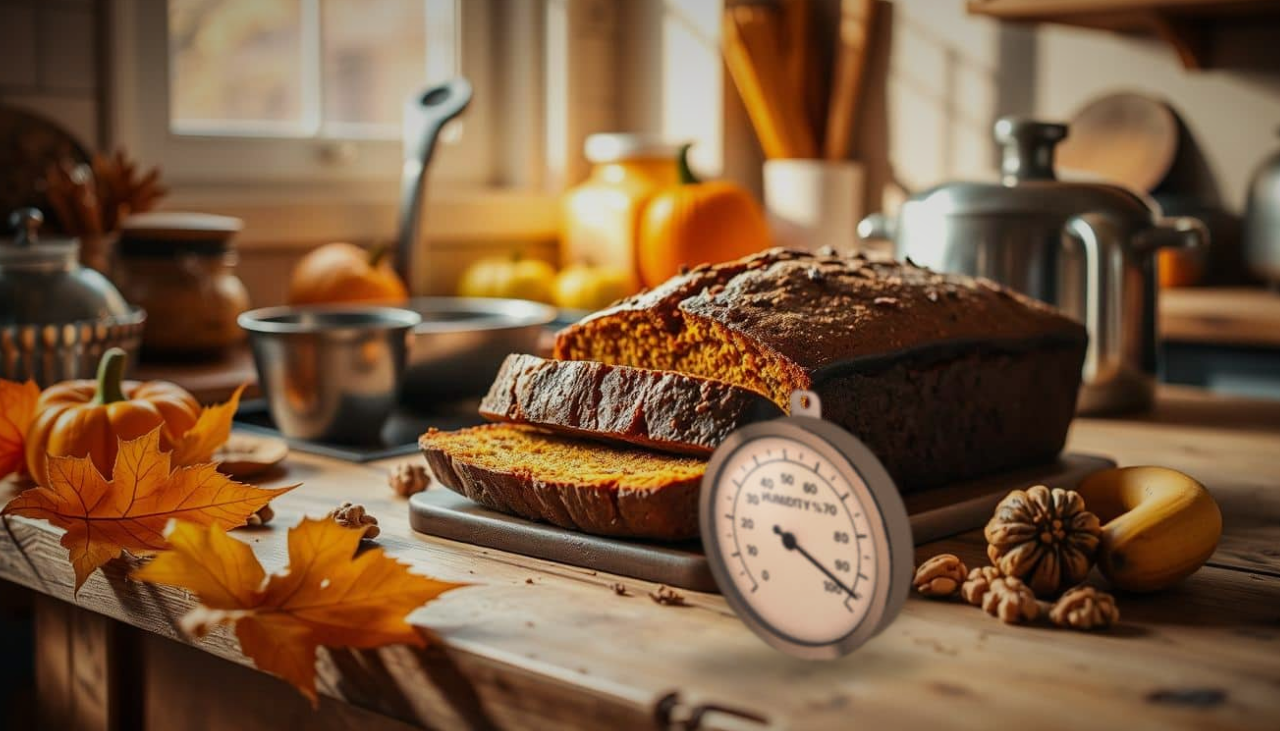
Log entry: 95 %
